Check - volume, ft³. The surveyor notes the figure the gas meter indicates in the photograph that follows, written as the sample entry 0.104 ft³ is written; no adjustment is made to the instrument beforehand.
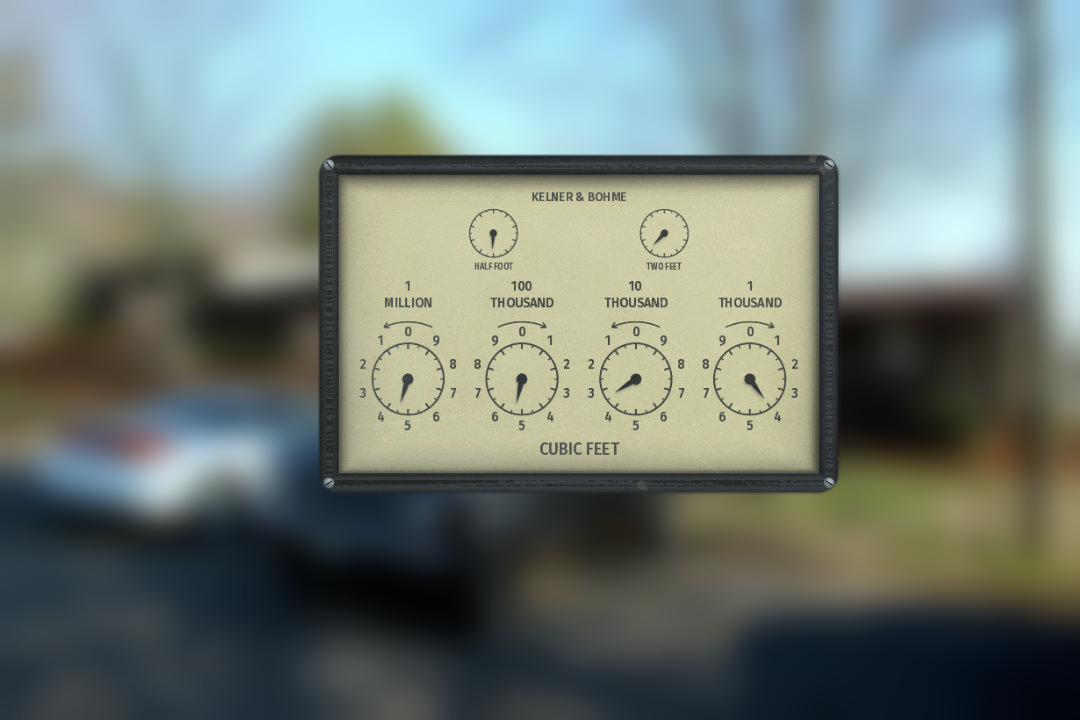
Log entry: 453400 ft³
